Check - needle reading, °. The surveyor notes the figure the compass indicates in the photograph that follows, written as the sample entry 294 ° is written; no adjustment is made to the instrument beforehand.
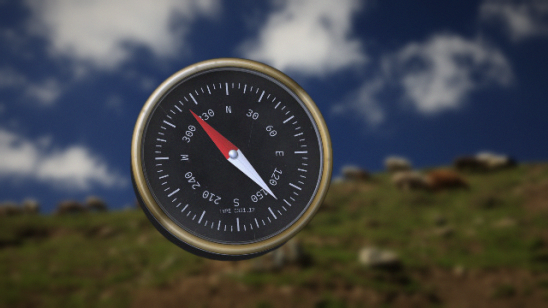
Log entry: 320 °
